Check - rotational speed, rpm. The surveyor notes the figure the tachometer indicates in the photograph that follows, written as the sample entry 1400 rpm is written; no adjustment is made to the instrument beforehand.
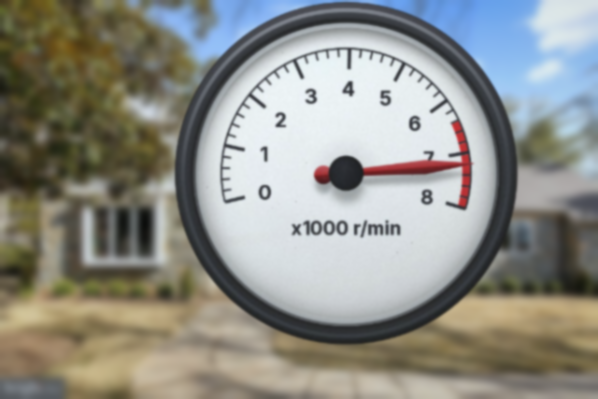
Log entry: 7200 rpm
